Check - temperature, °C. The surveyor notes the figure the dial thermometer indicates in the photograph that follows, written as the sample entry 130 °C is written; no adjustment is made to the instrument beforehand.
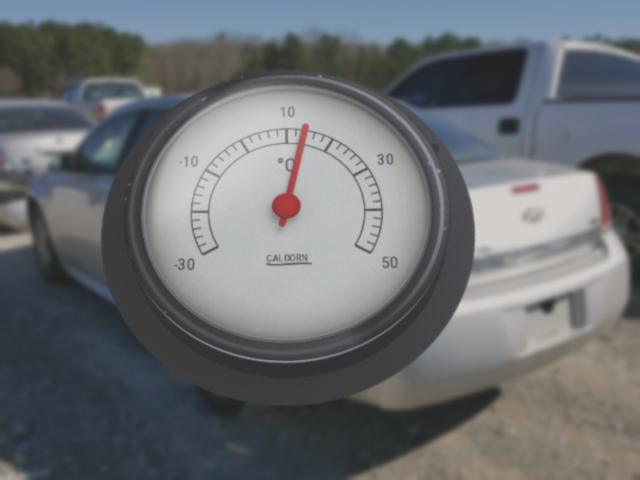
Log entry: 14 °C
